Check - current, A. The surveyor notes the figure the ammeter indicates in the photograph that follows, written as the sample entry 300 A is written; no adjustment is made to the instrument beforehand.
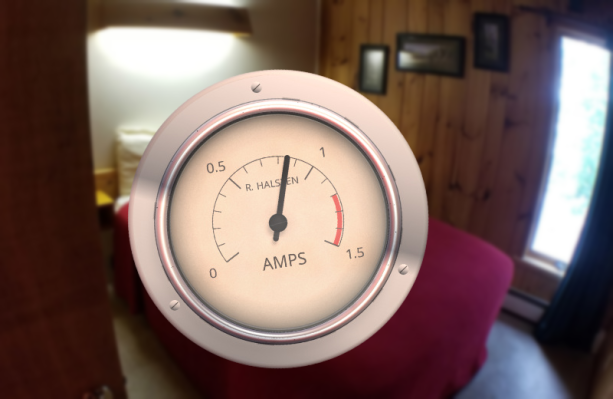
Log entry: 0.85 A
